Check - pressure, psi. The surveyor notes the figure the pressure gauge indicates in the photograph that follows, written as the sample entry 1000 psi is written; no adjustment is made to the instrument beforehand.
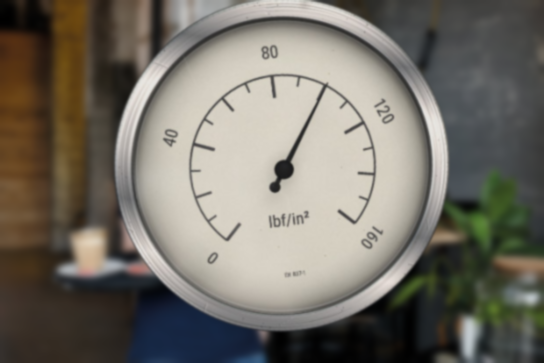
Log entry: 100 psi
